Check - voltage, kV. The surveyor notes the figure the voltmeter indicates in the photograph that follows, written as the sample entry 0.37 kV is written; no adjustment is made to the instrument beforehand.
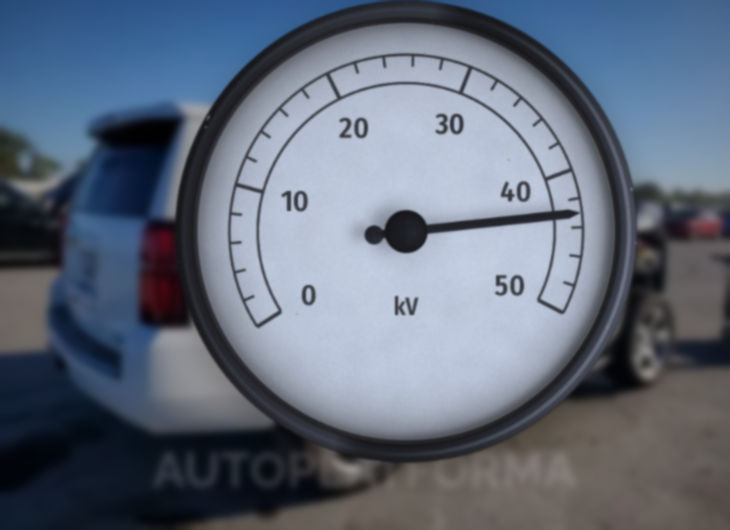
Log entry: 43 kV
